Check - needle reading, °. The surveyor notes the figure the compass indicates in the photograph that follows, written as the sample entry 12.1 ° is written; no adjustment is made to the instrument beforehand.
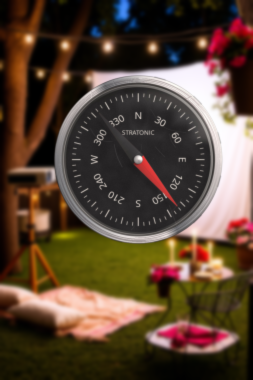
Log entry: 140 °
